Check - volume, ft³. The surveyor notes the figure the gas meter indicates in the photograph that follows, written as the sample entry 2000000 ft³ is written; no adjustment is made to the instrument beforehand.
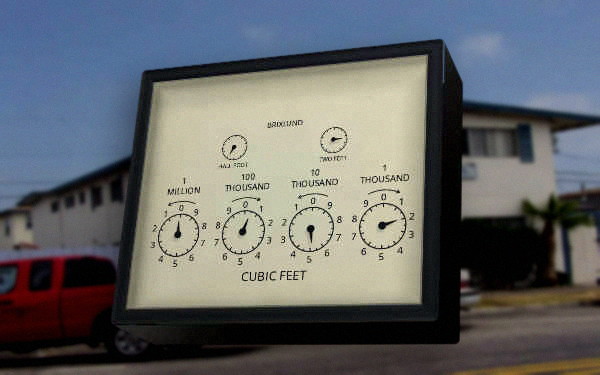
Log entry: 5200 ft³
